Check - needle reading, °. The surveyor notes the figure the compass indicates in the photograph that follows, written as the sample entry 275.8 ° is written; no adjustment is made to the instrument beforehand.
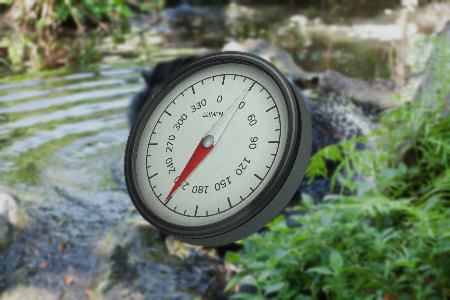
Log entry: 210 °
